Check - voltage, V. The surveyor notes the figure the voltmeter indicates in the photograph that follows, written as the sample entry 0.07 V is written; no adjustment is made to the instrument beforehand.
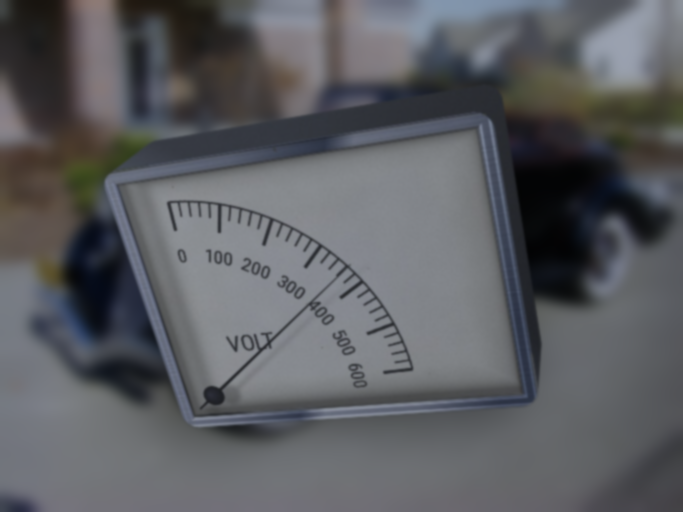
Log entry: 360 V
